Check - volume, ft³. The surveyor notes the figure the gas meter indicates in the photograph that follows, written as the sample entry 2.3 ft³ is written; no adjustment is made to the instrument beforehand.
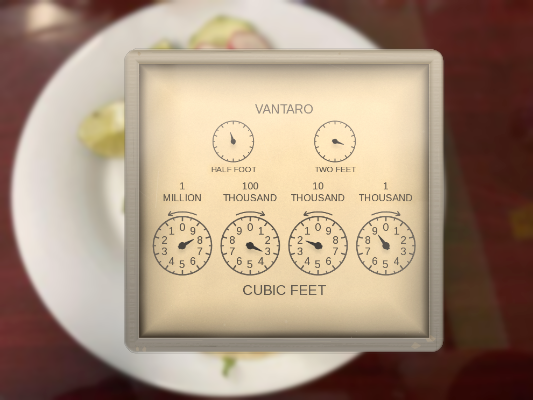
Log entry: 831900 ft³
